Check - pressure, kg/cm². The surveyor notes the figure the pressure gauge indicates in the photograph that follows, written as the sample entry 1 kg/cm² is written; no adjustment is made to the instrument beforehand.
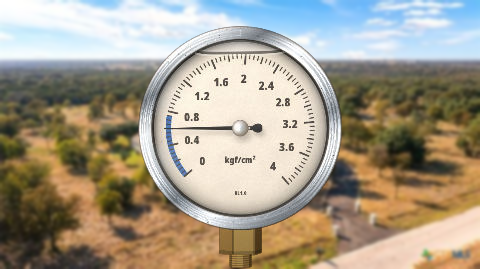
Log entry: 0.6 kg/cm²
